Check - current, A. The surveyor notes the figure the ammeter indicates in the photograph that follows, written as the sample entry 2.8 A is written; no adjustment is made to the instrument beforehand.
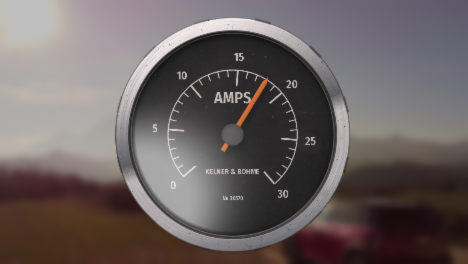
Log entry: 18 A
